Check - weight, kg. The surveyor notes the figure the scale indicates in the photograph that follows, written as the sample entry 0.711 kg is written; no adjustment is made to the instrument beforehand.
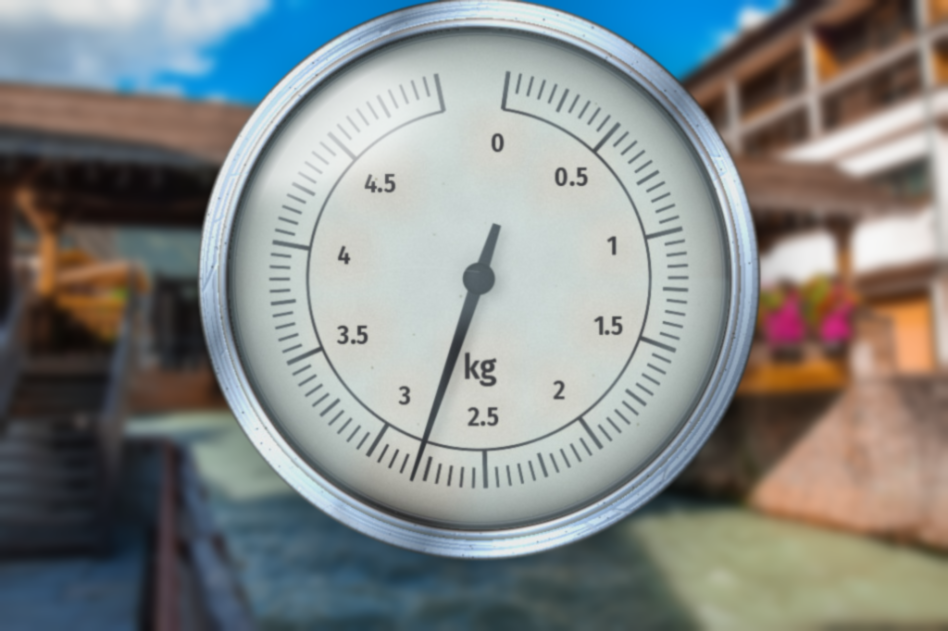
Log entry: 2.8 kg
